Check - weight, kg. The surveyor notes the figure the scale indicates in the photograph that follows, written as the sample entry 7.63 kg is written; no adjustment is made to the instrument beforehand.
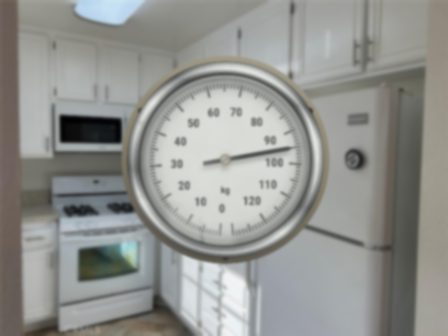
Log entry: 95 kg
